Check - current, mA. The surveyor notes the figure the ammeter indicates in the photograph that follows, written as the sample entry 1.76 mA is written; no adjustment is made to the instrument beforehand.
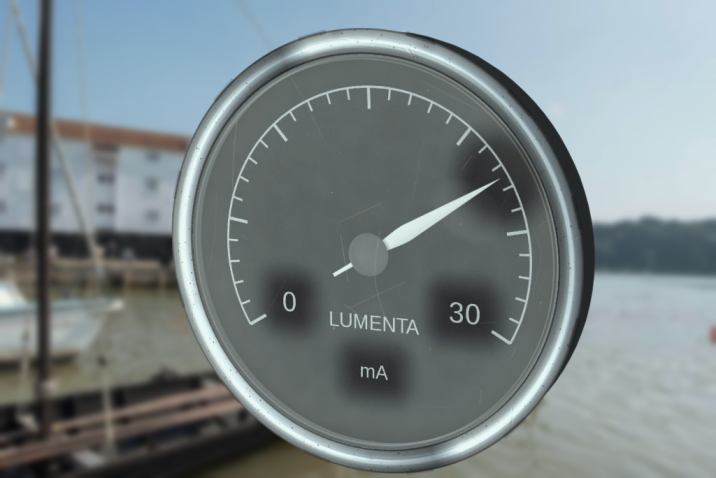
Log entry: 22.5 mA
